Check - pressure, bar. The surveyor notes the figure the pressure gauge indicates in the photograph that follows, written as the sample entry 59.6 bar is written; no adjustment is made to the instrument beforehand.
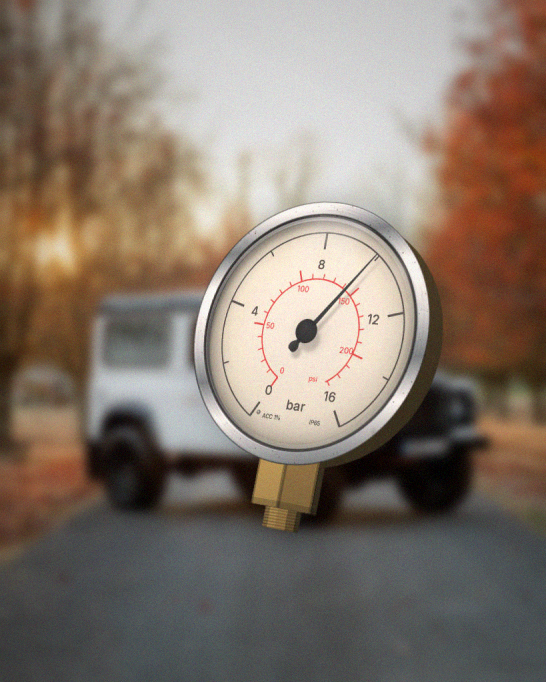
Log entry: 10 bar
